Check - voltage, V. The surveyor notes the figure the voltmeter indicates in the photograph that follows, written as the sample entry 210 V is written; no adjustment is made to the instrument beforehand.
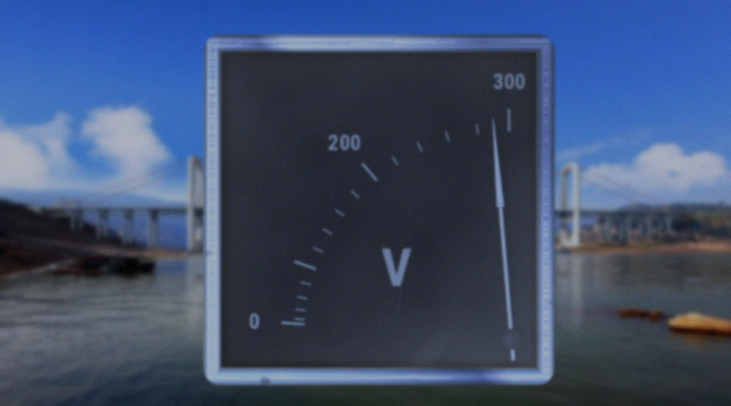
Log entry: 290 V
